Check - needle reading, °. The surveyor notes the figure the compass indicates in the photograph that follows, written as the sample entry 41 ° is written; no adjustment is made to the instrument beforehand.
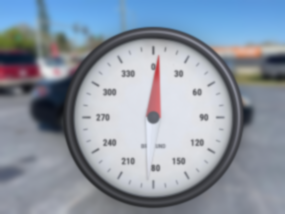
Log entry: 5 °
